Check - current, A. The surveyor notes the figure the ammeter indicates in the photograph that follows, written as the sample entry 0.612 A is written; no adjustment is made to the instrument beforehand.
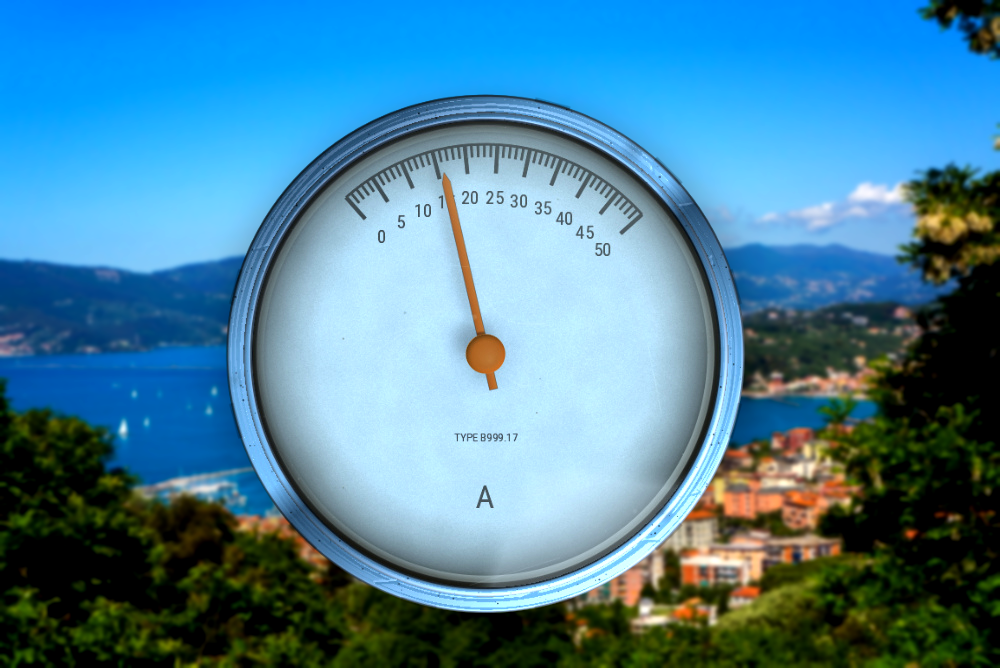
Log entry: 16 A
